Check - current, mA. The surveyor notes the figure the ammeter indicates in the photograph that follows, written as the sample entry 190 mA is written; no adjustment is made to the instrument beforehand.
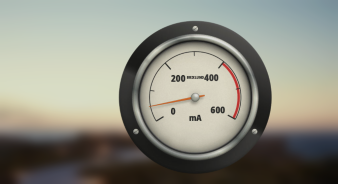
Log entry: 50 mA
